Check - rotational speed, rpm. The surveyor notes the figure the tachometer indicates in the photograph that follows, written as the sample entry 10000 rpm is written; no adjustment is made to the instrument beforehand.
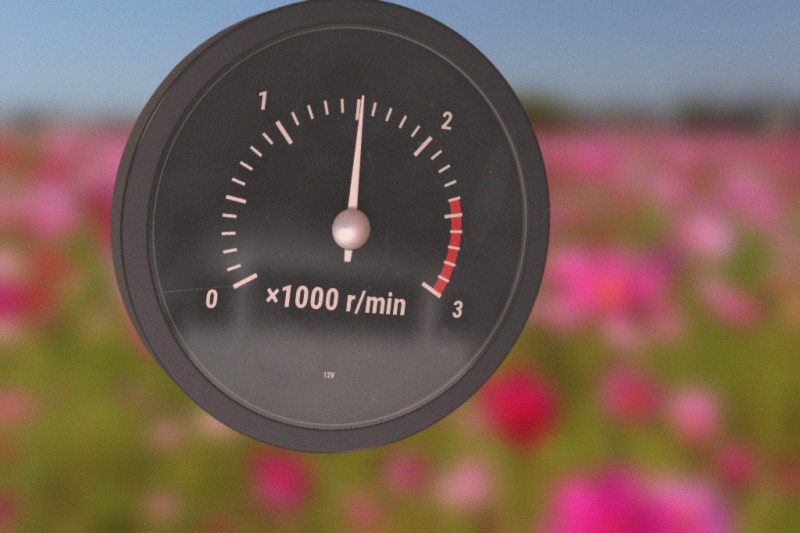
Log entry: 1500 rpm
